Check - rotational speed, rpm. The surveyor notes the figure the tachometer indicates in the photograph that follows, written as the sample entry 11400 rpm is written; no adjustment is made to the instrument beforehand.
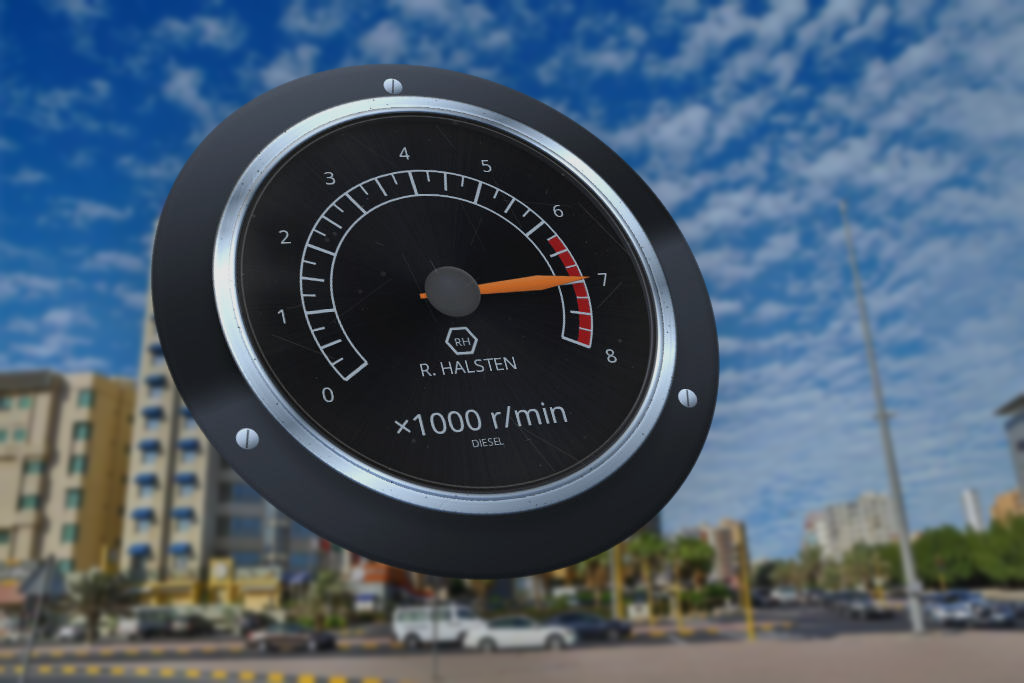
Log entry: 7000 rpm
